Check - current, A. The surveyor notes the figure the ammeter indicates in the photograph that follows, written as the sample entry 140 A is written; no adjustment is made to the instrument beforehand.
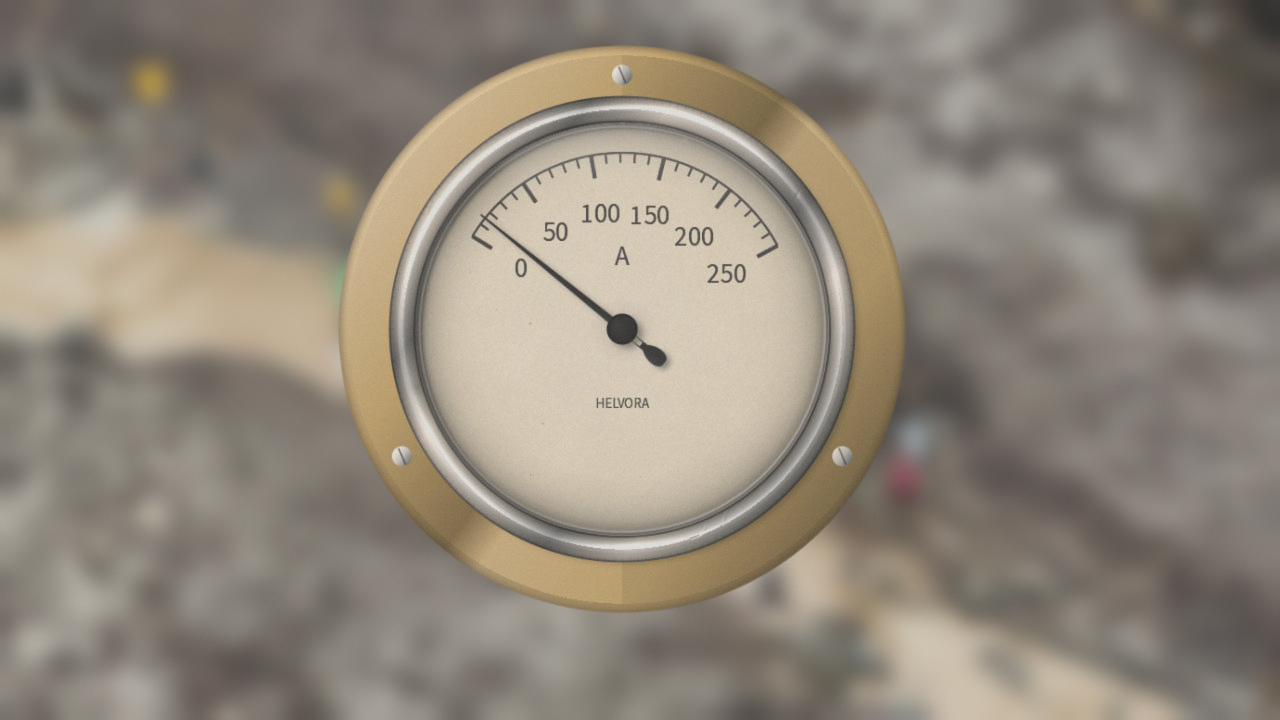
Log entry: 15 A
